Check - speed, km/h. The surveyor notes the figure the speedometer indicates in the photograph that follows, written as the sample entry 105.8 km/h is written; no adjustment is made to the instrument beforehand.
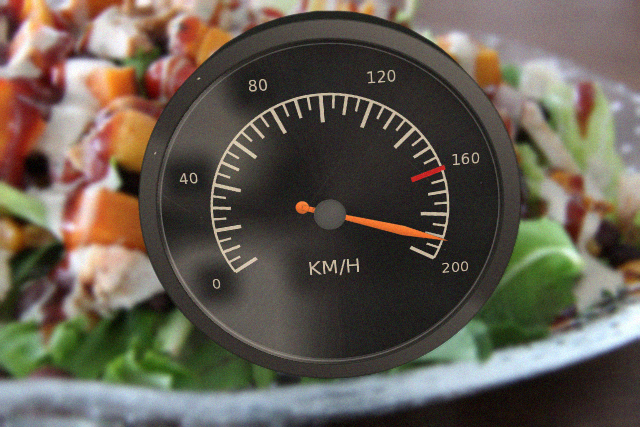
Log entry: 190 km/h
